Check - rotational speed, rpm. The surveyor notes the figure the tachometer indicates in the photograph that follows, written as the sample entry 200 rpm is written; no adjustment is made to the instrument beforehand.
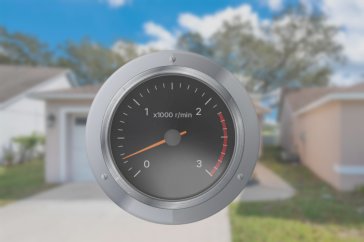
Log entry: 250 rpm
